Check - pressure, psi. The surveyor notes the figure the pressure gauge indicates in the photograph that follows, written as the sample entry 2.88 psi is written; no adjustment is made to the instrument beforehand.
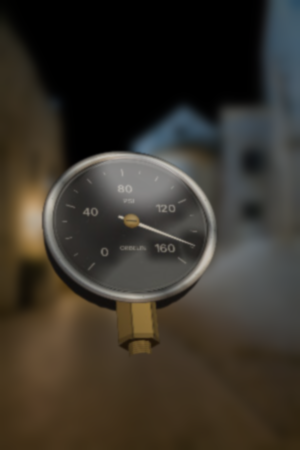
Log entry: 150 psi
